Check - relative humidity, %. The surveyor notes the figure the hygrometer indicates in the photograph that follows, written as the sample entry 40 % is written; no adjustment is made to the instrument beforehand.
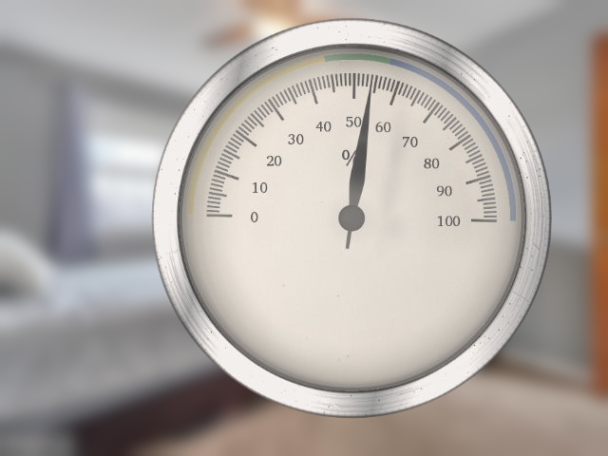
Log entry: 54 %
